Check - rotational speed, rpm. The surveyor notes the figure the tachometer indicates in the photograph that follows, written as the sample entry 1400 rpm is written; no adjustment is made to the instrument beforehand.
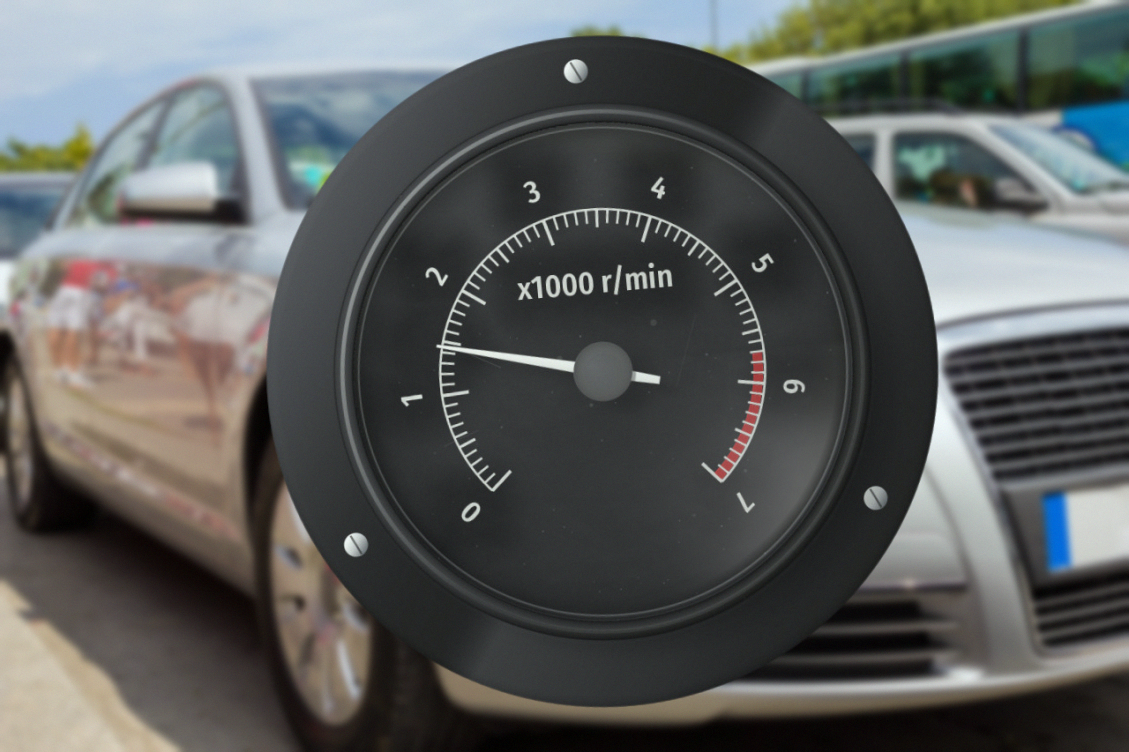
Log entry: 1450 rpm
